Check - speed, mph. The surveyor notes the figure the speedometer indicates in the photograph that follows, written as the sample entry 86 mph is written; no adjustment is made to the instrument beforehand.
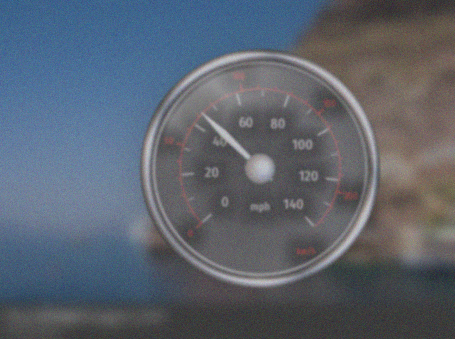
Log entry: 45 mph
